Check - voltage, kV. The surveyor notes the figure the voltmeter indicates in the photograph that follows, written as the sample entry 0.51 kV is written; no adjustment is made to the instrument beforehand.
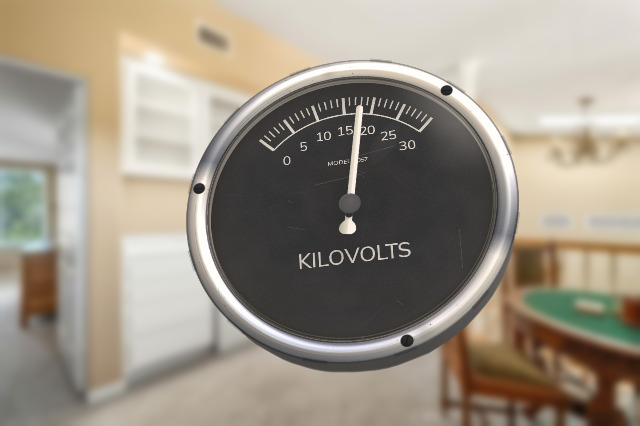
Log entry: 18 kV
